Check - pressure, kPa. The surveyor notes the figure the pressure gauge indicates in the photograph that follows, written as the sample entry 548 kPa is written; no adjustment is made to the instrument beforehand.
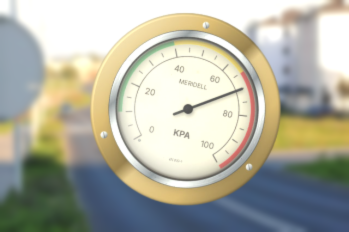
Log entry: 70 kPa
